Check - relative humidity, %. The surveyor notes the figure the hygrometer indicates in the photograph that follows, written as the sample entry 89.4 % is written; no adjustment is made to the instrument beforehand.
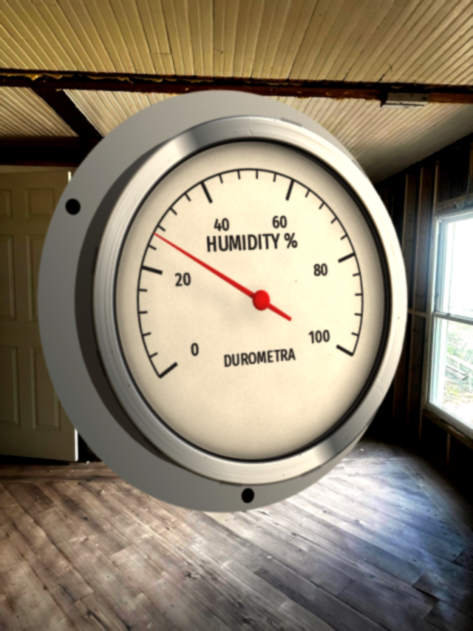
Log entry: 26 %
